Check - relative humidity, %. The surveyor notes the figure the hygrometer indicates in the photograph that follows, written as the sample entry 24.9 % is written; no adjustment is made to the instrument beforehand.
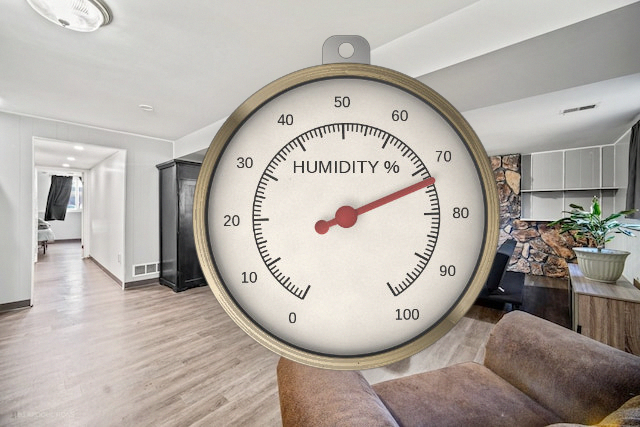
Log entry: 73 %
